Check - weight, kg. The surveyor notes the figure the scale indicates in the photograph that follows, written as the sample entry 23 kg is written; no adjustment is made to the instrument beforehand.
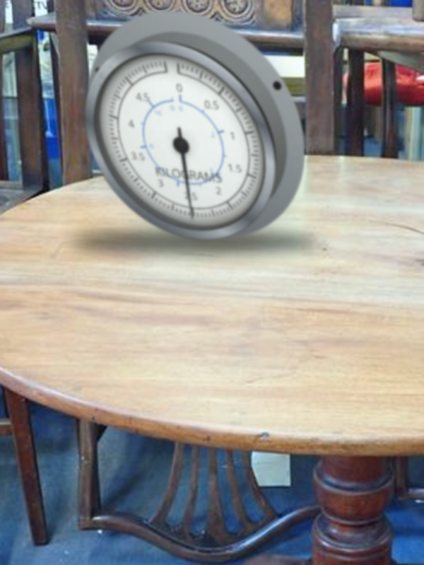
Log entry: 2.5 kg
